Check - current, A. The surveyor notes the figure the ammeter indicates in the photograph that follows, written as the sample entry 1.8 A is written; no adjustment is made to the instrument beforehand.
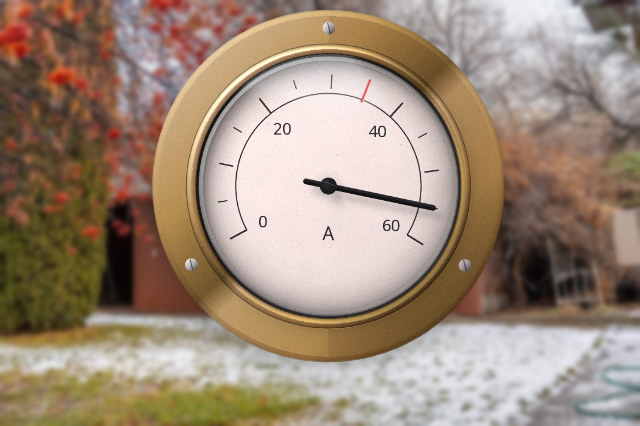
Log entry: 55 A
